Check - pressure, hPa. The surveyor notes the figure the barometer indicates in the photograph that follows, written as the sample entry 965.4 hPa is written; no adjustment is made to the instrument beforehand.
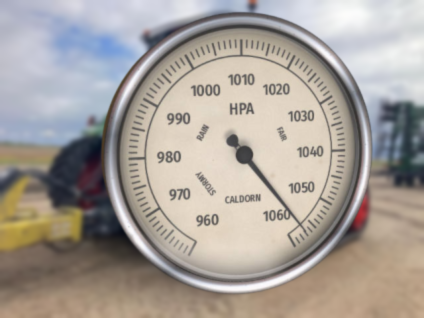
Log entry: 1057 hPa
